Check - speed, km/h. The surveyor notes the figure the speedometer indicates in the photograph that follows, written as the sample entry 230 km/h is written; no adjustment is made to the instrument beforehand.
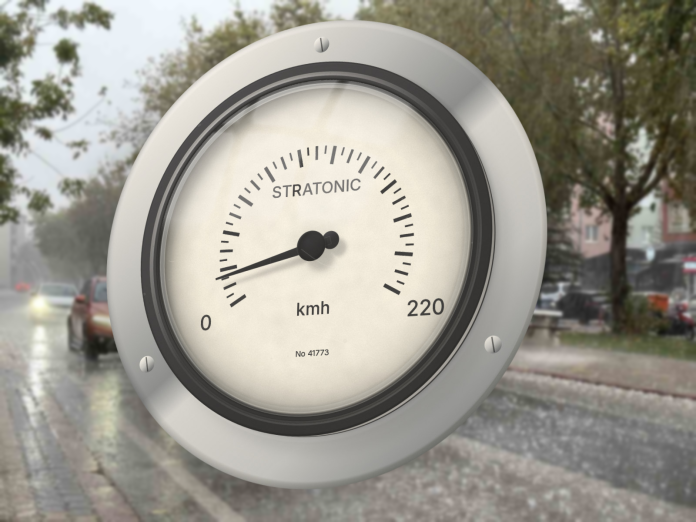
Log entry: 15 km/h
